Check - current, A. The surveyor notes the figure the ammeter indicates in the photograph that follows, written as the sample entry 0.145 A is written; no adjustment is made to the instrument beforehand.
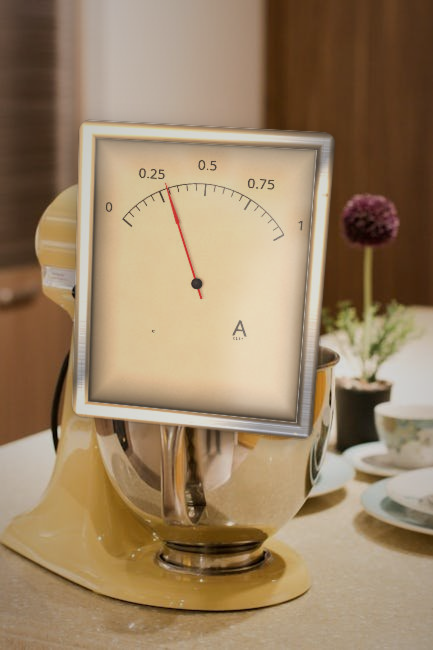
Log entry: 0.3 A
